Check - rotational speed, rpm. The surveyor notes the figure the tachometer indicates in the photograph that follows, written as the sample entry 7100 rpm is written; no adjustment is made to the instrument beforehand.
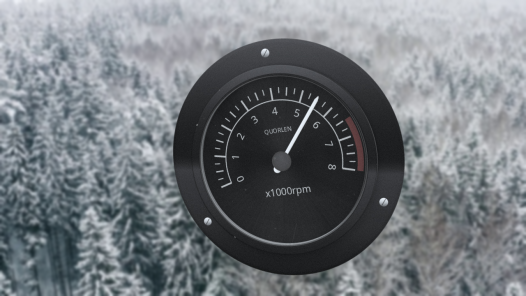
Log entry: 5500 rpm
